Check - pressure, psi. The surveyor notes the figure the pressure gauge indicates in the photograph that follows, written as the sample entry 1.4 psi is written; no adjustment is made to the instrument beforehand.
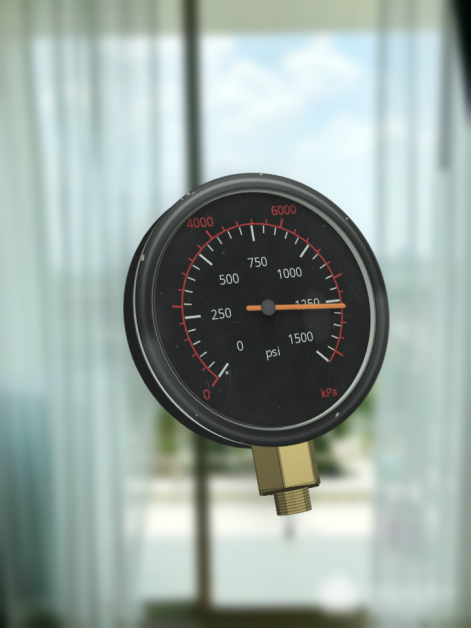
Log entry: 1275 psi
